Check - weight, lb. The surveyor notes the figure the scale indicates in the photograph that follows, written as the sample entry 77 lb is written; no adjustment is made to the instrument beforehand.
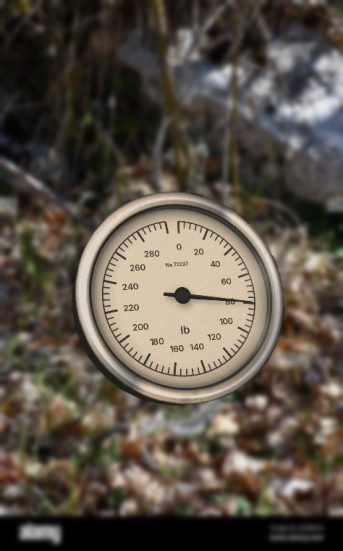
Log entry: 80 lb
